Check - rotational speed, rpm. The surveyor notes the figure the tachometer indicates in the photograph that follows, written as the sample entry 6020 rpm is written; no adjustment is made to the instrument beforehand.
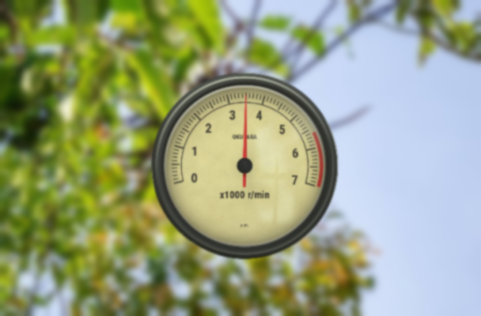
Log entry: 3500 rpm
